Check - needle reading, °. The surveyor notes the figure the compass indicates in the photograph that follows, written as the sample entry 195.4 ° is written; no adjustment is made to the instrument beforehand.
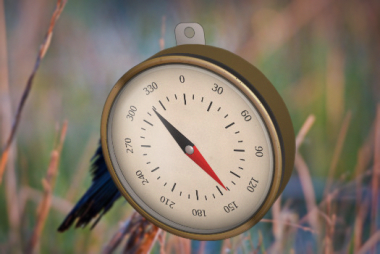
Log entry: 140 °
